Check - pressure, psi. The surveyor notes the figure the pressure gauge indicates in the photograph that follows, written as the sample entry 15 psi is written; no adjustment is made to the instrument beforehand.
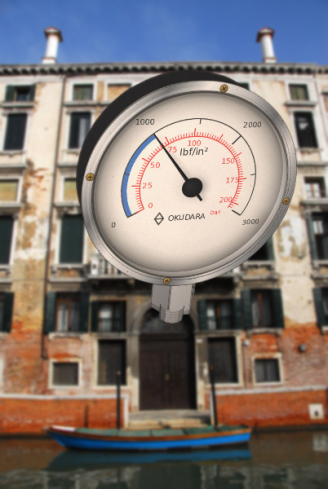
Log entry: 1000 psi
